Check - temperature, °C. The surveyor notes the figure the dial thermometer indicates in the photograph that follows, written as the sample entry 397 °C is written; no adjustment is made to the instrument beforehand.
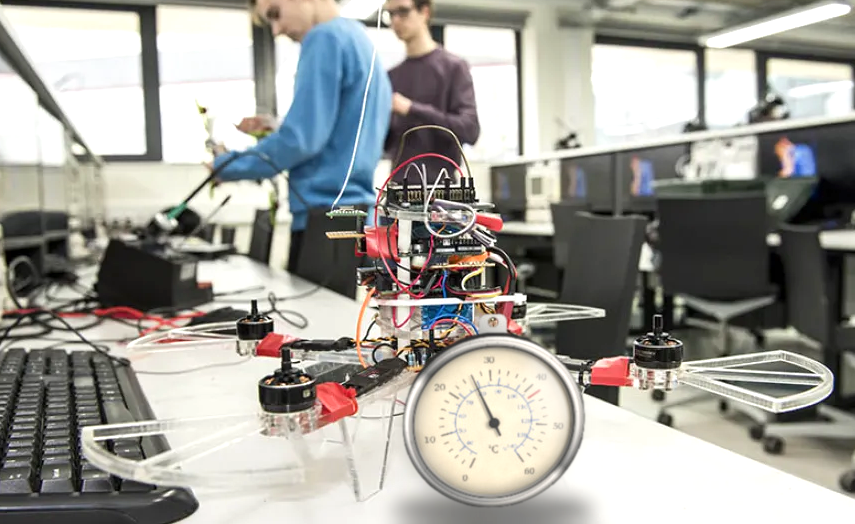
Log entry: 26 °C
